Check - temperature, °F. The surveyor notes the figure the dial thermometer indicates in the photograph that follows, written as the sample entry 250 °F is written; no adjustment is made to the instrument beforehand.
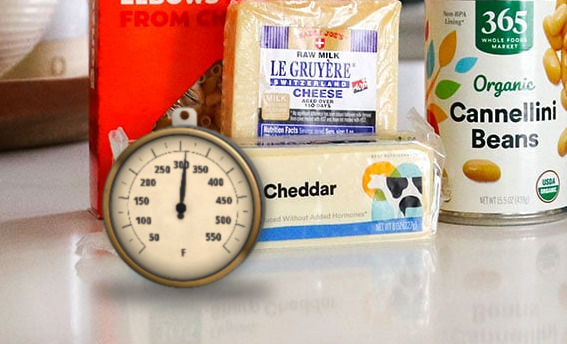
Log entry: 312.5 °F
